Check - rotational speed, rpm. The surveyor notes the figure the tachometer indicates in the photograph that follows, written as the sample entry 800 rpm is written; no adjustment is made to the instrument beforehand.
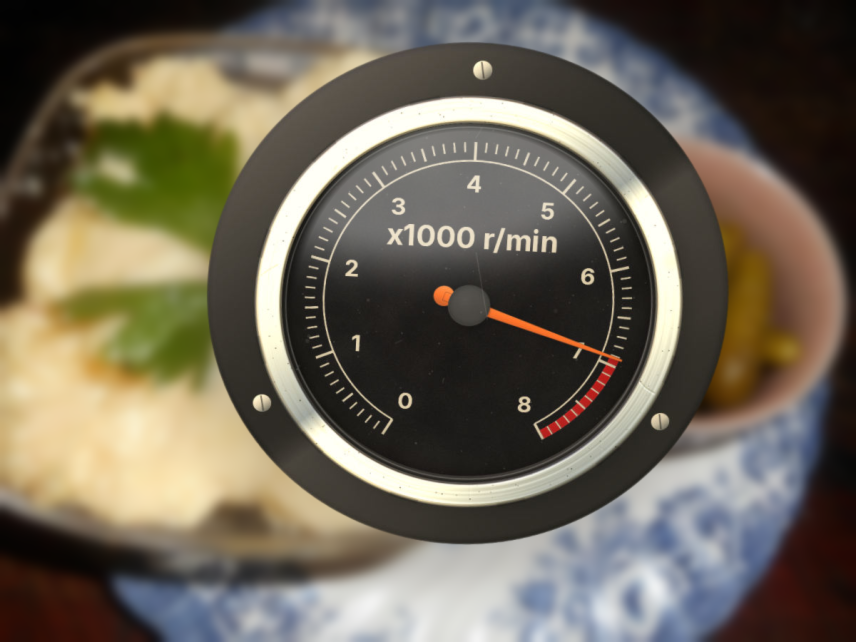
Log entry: 6900 rpm
